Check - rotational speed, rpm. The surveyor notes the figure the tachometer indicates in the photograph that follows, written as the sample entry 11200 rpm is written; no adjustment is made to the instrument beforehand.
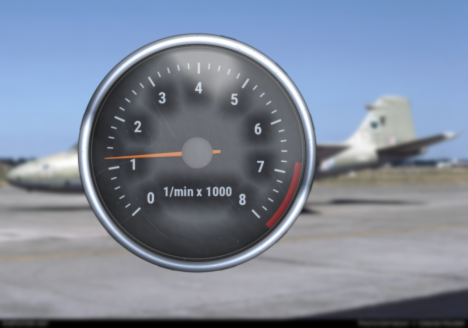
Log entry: 1200 rpm
